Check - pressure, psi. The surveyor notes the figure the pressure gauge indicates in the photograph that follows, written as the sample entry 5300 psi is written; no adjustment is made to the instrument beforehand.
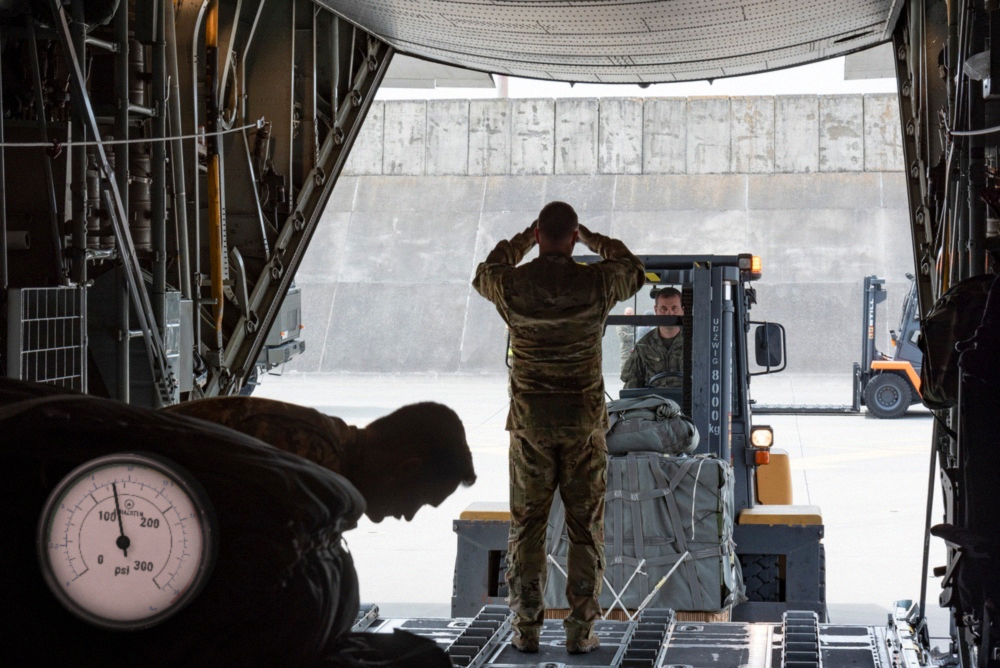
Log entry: 130 psi
